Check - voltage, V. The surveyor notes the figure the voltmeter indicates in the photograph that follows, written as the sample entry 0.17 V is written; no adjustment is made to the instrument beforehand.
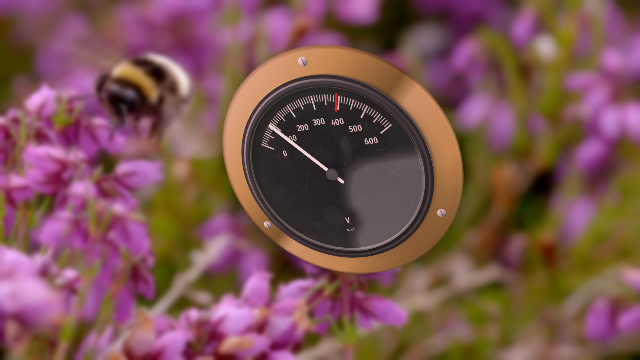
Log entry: 100 V
